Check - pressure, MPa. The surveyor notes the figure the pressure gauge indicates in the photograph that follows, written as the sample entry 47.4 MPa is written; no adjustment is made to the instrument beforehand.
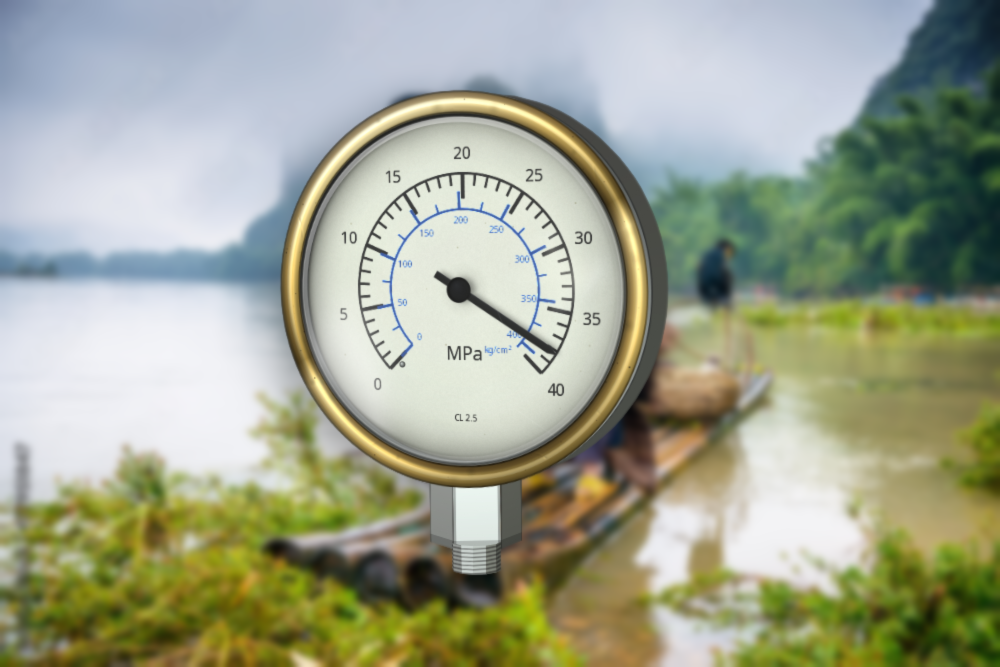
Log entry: 38 MPa
